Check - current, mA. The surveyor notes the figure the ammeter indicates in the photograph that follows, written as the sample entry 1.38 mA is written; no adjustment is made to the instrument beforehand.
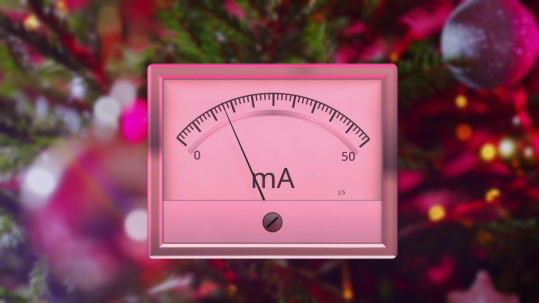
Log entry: 13 mA
